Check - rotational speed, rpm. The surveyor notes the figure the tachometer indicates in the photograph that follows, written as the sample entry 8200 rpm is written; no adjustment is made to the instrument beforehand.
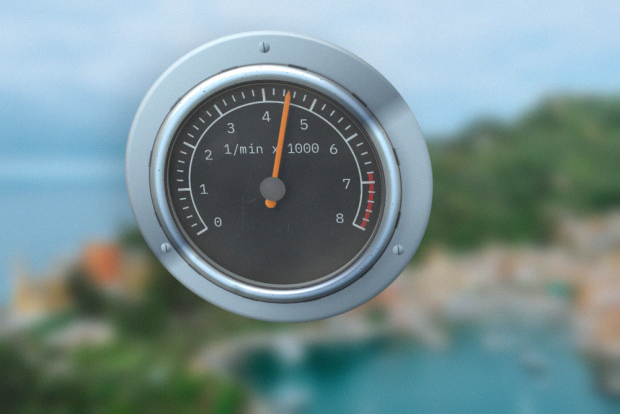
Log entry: 4500 rpm
